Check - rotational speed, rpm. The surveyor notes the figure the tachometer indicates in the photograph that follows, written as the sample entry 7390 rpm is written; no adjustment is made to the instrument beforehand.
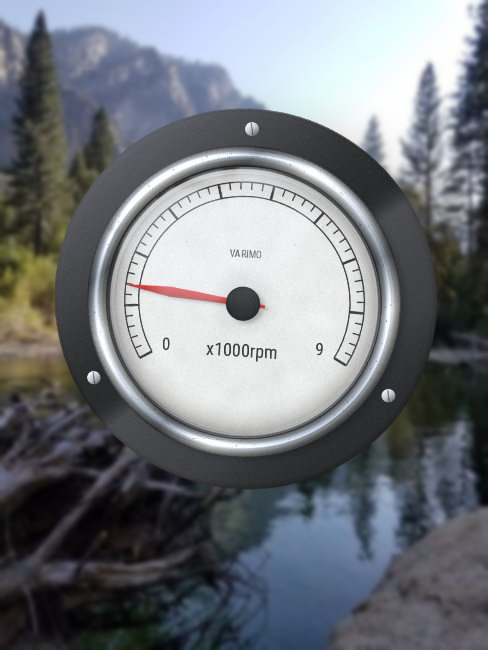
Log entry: 1400 rpm
